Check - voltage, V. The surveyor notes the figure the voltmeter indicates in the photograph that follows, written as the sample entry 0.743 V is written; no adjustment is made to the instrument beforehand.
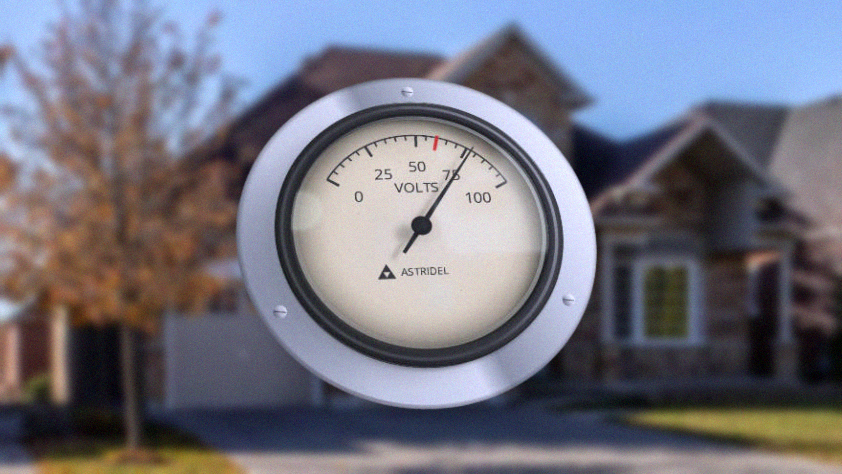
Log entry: 77.5 V
